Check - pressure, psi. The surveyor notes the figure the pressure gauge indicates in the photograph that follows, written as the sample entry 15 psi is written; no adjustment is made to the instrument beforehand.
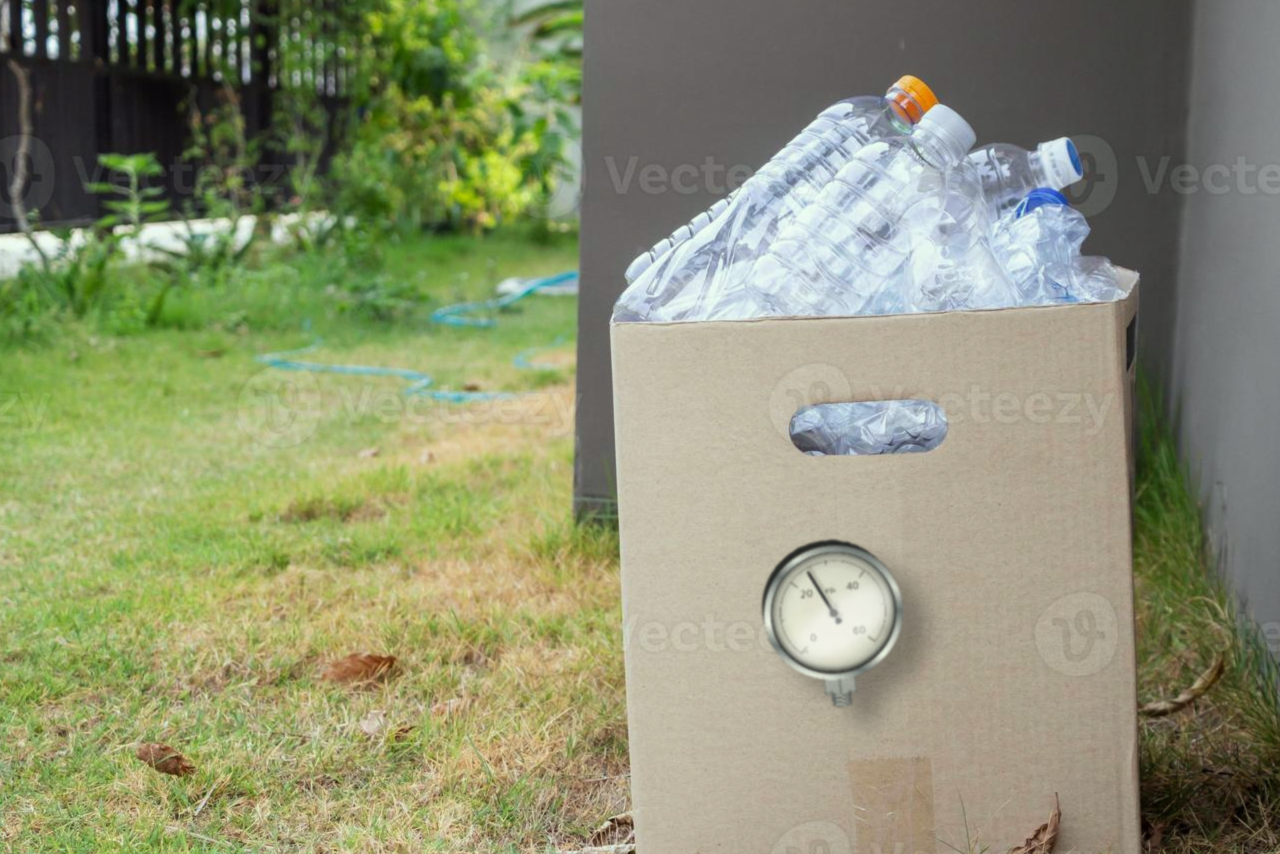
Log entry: 25 psi
